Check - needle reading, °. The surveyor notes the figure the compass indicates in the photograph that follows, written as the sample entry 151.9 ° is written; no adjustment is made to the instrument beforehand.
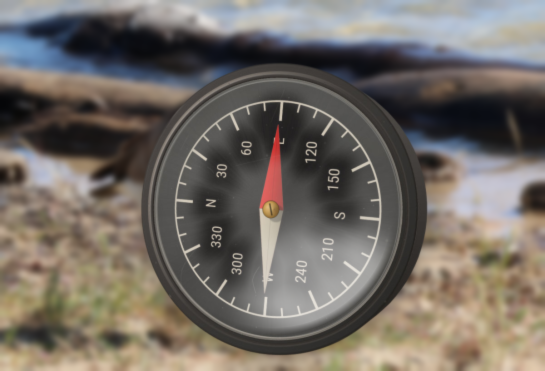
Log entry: 90 °
